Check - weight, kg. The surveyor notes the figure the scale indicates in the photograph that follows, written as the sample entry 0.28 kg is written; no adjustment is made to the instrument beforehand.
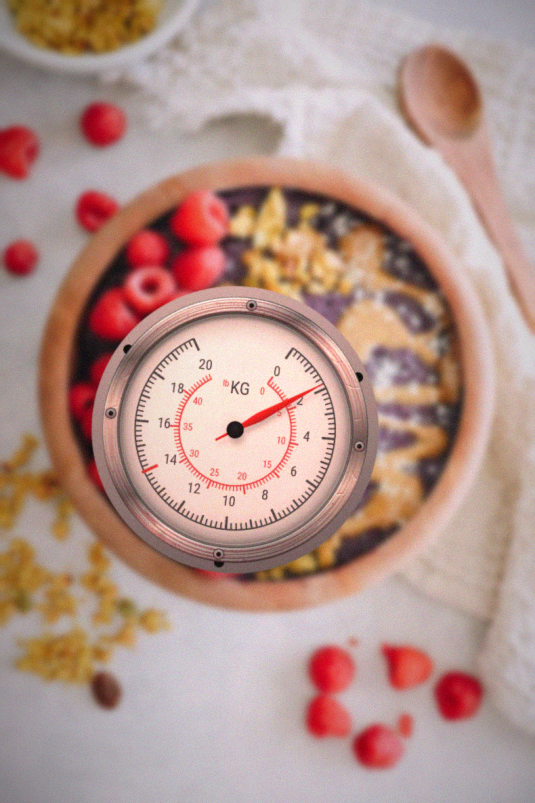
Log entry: 1.8 kg
